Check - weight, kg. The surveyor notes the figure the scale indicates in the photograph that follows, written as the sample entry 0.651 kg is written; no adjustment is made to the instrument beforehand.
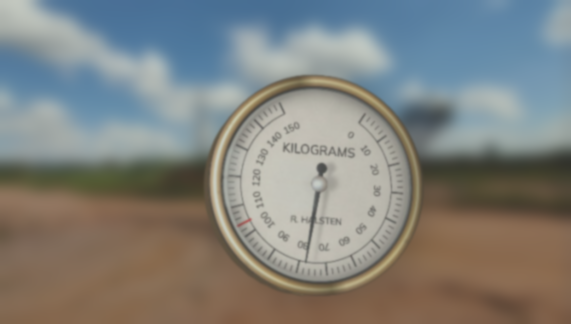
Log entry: 78 kg
